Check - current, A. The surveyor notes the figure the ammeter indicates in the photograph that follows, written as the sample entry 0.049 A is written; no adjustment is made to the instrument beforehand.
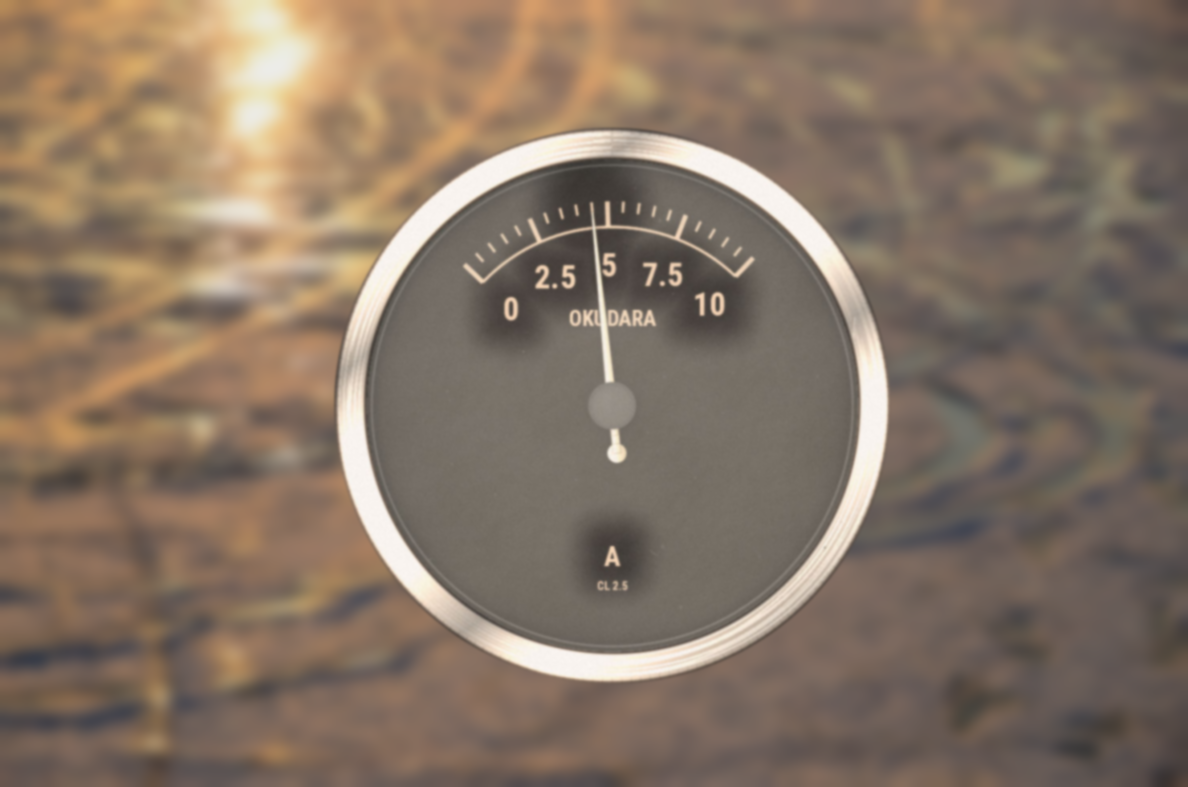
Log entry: 4.5 A
